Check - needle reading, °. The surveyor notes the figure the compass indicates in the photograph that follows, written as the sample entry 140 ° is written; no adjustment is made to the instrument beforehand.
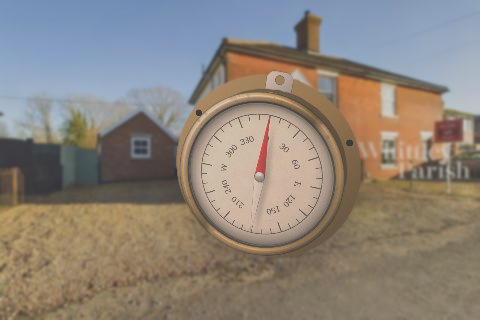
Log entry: 0 °
